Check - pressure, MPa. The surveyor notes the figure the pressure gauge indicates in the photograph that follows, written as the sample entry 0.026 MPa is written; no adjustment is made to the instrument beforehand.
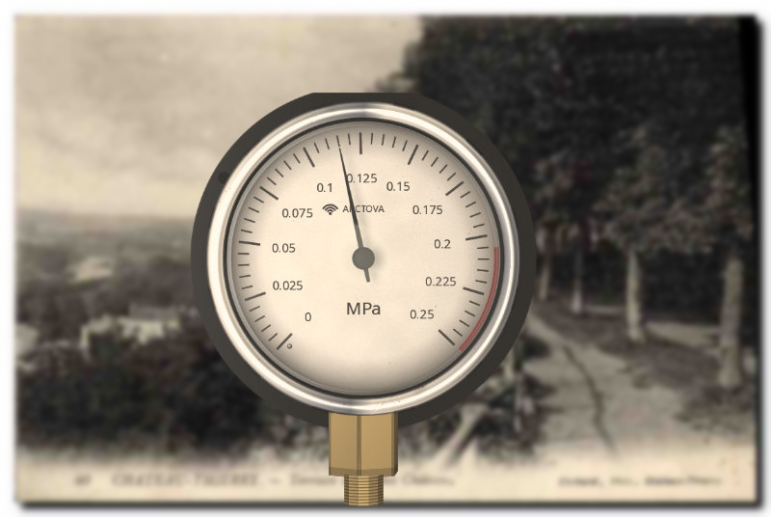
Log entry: 0.115 MPa
